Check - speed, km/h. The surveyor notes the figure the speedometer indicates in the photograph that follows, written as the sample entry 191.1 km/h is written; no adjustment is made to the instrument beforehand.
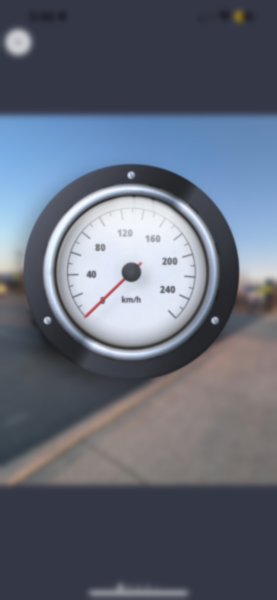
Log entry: 0 km/h
